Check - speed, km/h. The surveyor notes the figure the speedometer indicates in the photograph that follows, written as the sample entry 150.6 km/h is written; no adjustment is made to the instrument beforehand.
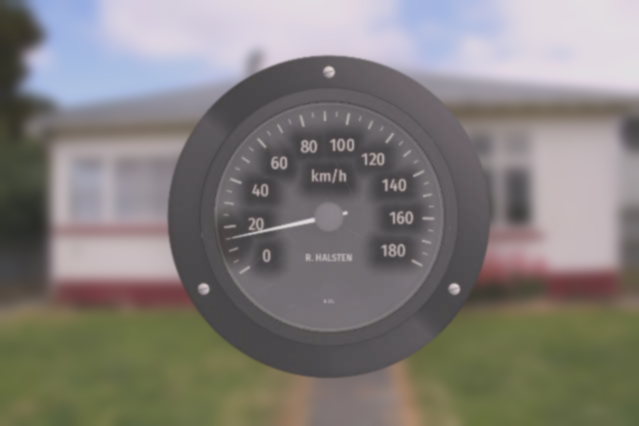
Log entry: 15 km/h
